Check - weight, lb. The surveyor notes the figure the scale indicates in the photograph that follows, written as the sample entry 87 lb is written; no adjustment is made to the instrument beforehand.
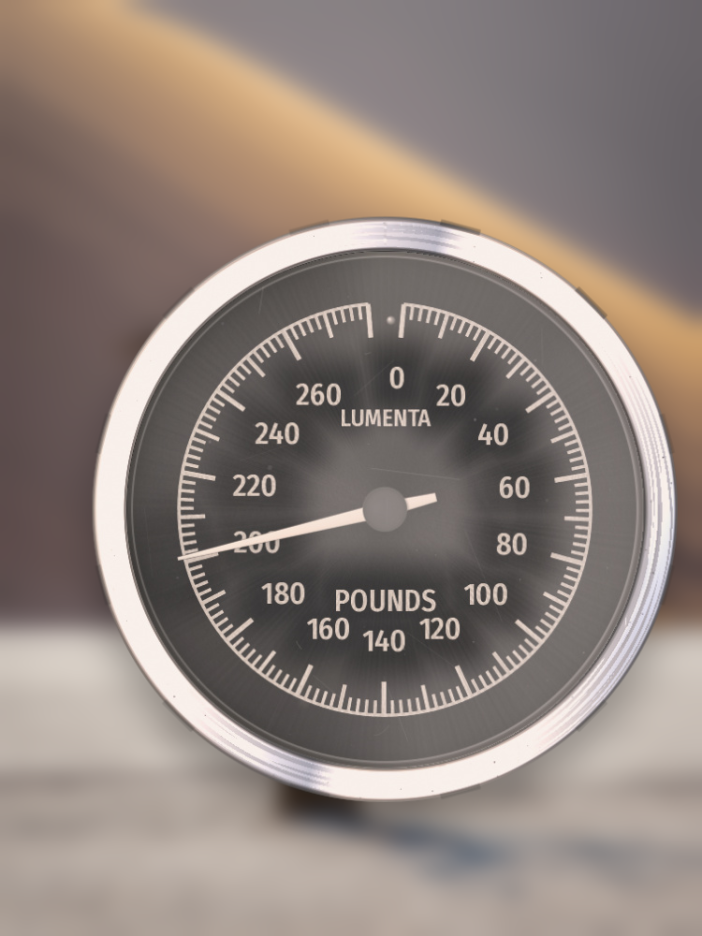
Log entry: 201 lb
